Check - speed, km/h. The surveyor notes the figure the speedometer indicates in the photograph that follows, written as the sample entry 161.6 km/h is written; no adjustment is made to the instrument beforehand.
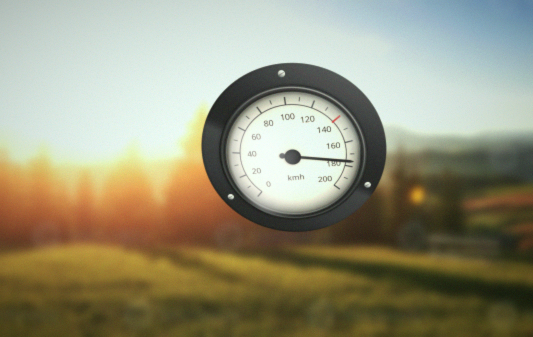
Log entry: 175 km/h
